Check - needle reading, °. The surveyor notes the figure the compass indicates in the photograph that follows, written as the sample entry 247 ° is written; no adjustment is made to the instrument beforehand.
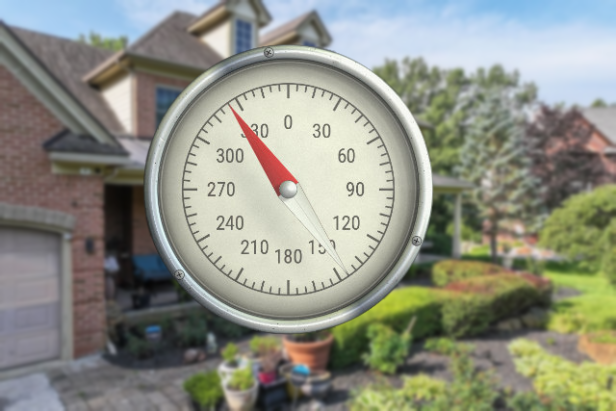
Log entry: 325 °
